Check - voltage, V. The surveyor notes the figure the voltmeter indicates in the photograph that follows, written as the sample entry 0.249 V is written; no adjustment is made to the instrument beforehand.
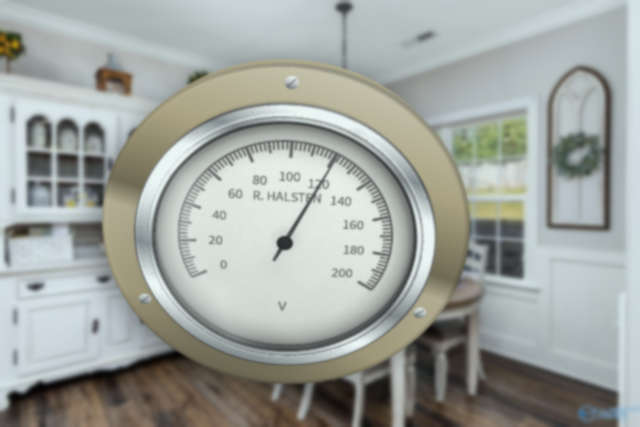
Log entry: 120 V
